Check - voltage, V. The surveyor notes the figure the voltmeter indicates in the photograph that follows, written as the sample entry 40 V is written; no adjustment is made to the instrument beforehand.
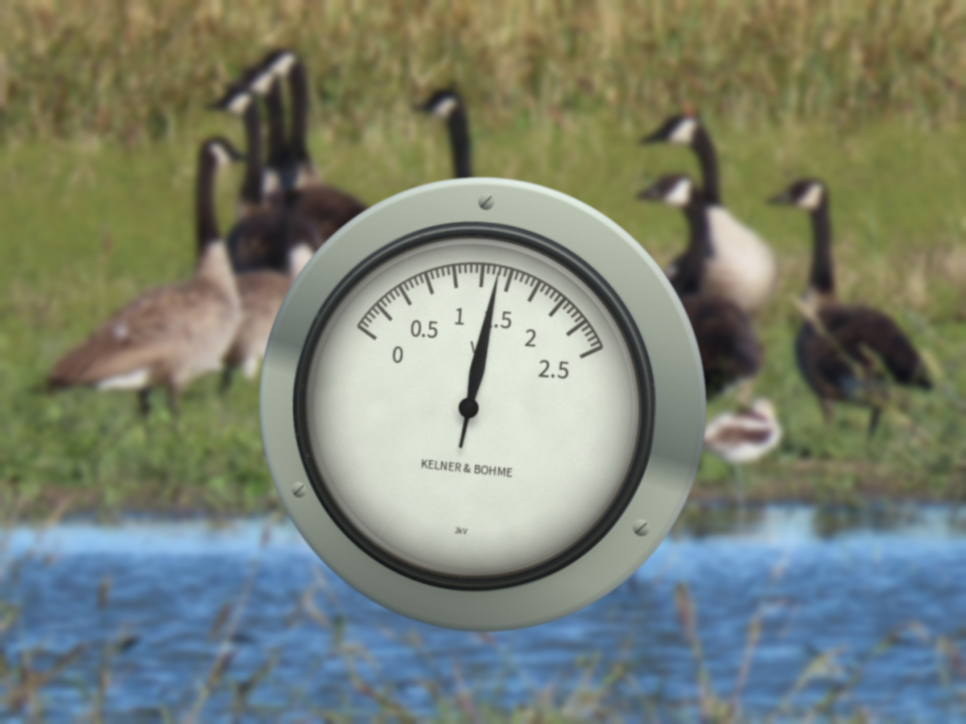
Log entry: 1.4 V
